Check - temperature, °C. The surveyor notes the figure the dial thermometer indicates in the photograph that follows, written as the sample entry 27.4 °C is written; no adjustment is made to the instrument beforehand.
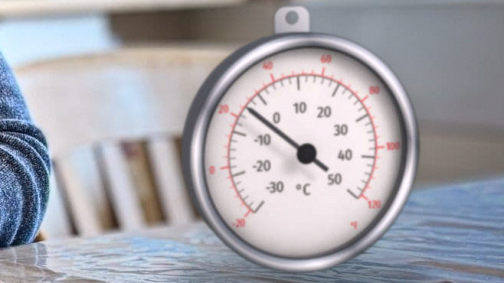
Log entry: -4 °C
